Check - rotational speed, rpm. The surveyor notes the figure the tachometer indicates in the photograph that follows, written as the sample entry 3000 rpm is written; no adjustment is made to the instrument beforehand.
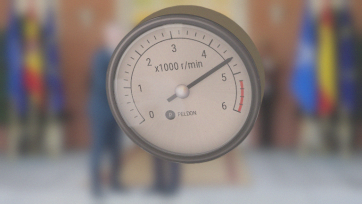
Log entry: 4600 rpm
